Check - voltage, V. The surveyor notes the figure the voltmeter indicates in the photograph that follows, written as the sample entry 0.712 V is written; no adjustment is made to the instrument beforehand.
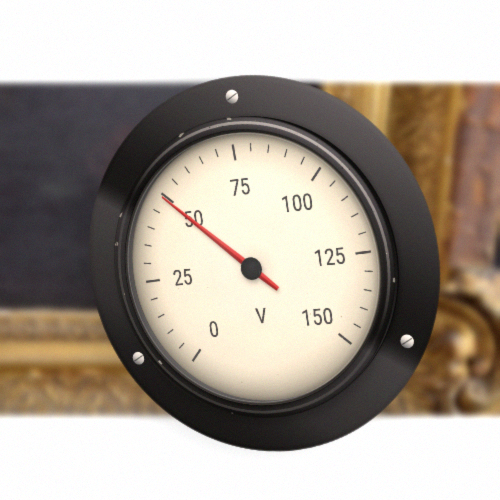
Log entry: 50 V
